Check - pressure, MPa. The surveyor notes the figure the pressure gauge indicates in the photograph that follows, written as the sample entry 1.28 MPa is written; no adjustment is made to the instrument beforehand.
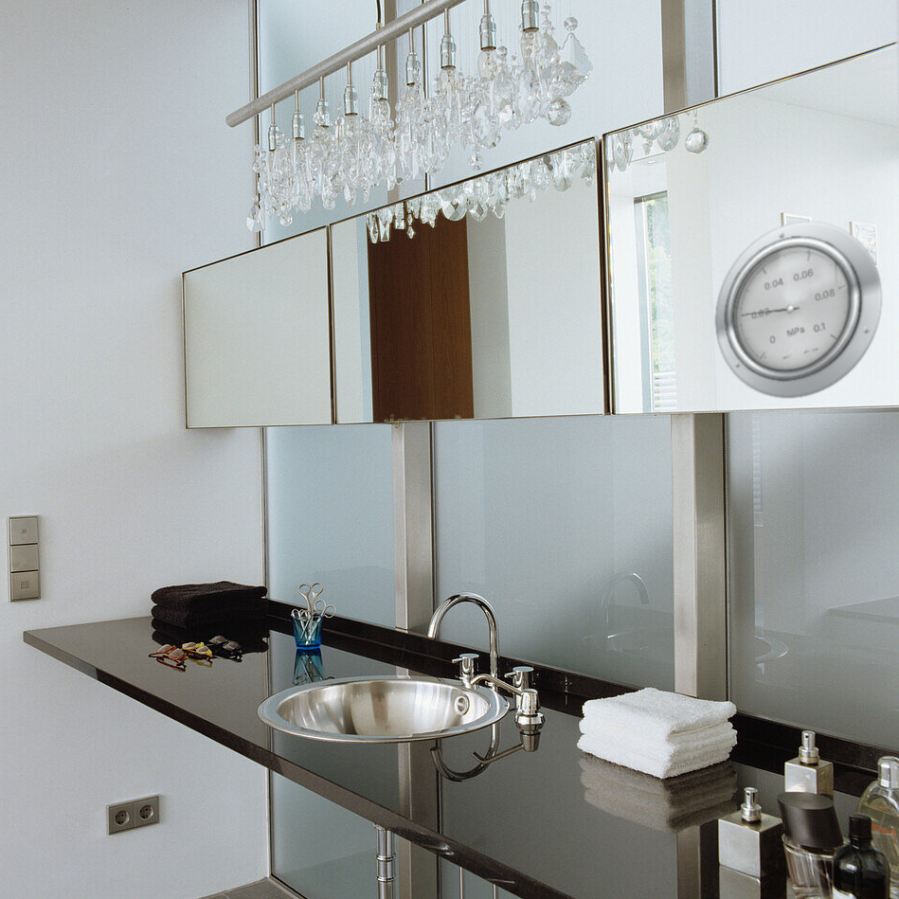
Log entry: 0.02 MPa
